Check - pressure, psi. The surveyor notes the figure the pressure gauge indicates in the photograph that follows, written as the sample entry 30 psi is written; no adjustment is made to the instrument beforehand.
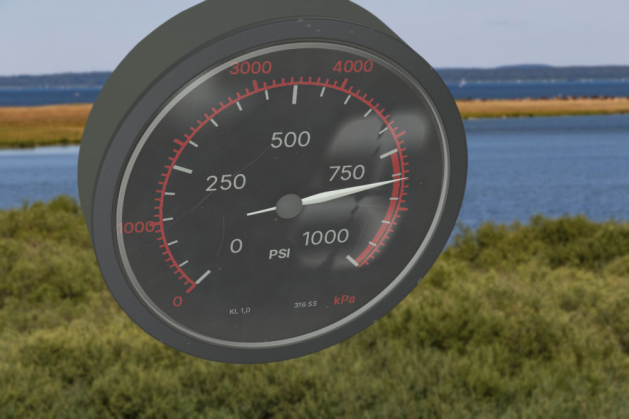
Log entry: 800 psi
